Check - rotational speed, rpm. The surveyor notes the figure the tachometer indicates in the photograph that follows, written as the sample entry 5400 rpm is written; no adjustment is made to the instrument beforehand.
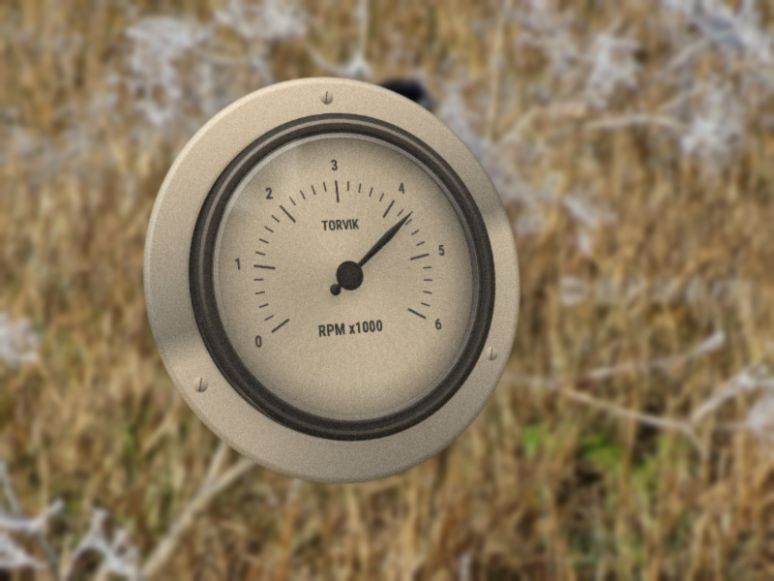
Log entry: 4300 rpm
